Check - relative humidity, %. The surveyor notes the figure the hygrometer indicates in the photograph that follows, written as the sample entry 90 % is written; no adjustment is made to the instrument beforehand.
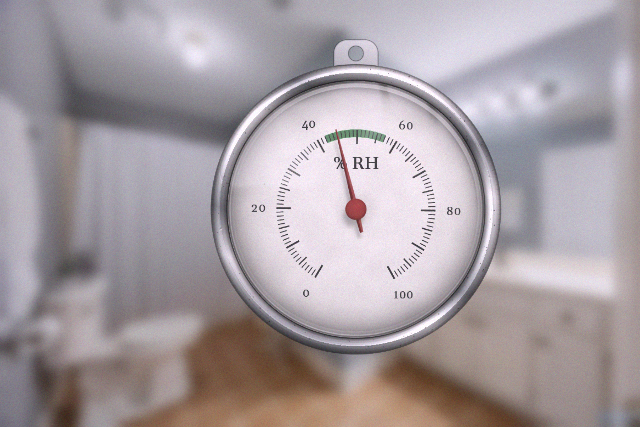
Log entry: 45 %
